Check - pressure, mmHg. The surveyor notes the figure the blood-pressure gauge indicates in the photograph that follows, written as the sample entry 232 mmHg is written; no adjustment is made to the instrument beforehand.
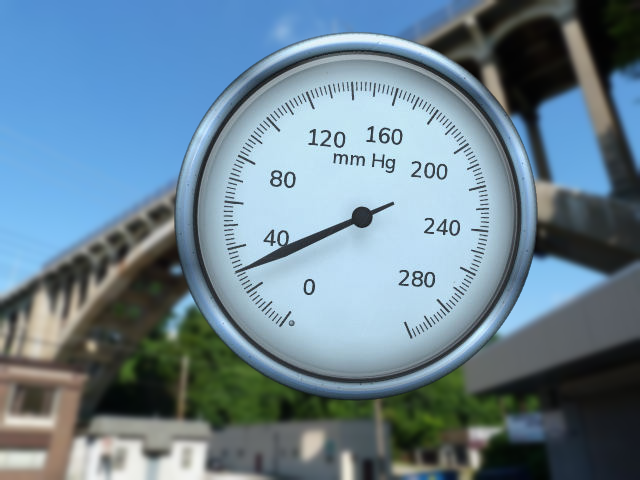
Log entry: 30 mmHg
